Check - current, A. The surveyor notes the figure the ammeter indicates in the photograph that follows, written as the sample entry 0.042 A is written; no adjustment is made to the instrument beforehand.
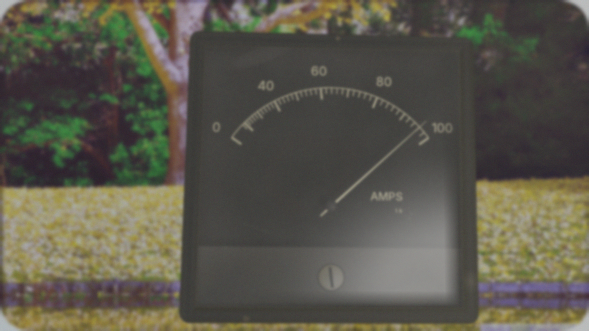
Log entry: 96 A
